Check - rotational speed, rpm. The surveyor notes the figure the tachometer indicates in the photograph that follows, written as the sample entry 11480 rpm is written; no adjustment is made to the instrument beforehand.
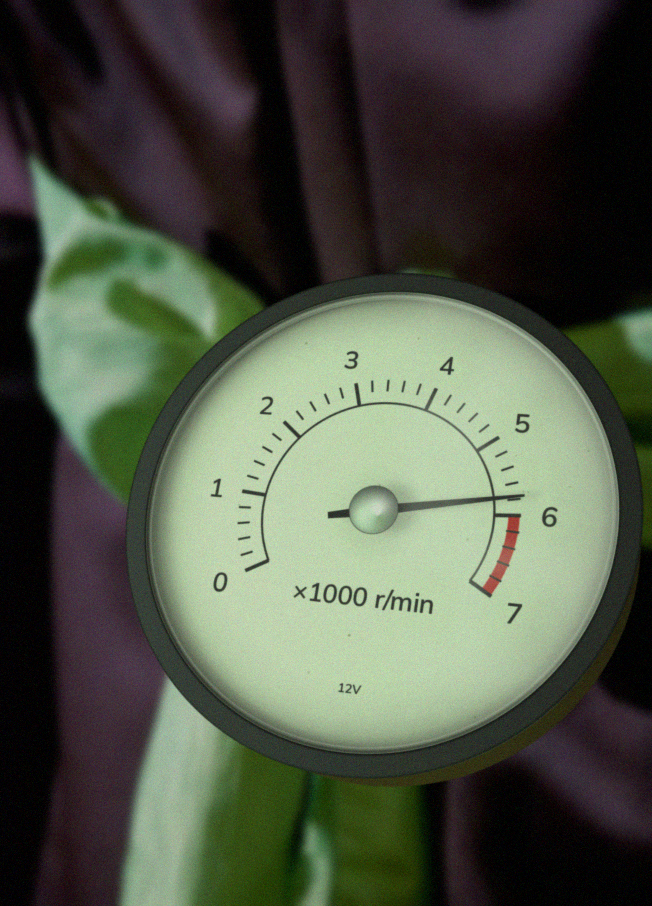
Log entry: 5800 rpm
